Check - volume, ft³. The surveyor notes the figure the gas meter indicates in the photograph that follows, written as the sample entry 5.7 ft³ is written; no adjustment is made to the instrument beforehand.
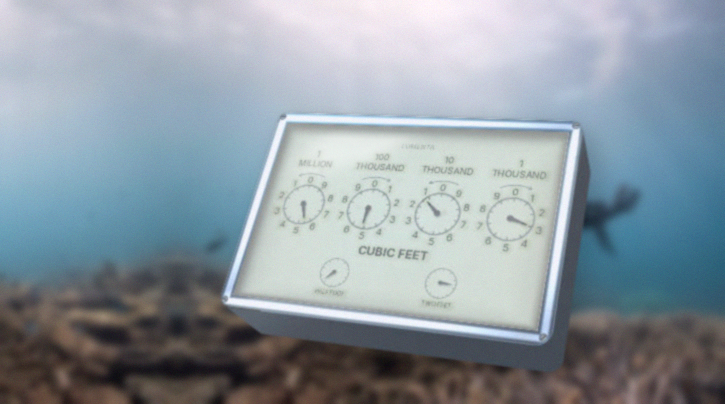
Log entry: 551300 ft³
